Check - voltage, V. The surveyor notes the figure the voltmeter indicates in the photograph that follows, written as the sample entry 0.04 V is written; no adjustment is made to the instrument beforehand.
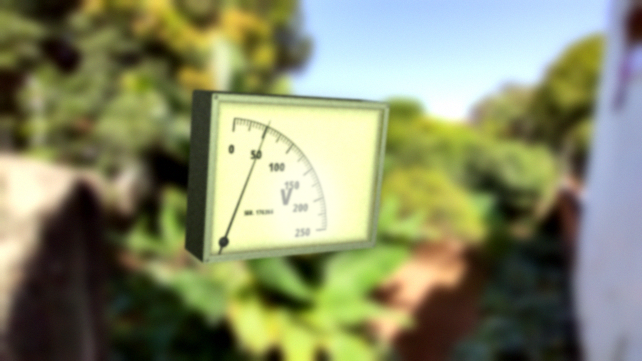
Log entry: 50 V
